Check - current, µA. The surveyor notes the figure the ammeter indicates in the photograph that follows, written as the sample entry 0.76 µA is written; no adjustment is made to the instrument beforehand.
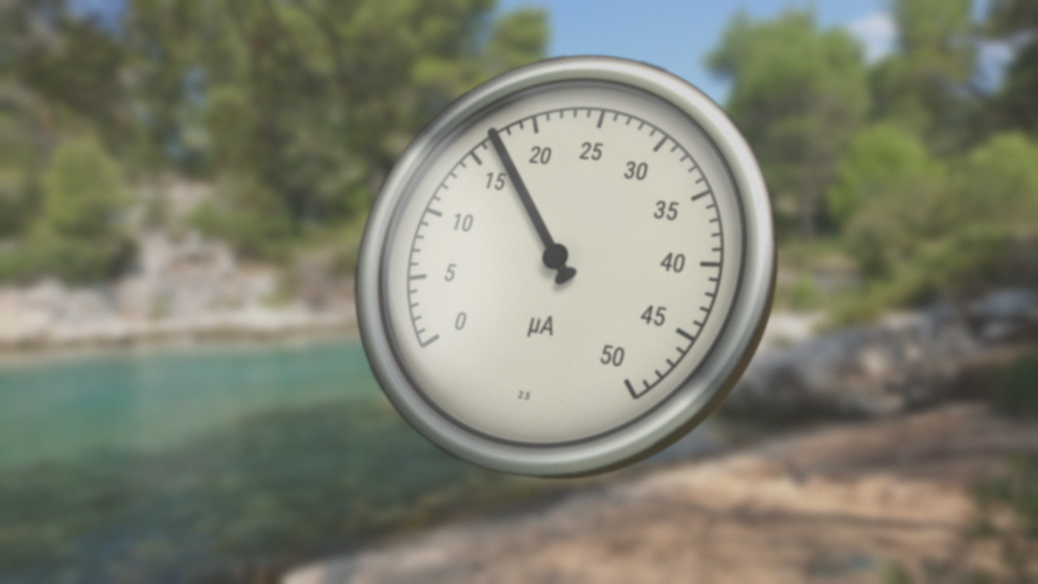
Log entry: 17 µA
